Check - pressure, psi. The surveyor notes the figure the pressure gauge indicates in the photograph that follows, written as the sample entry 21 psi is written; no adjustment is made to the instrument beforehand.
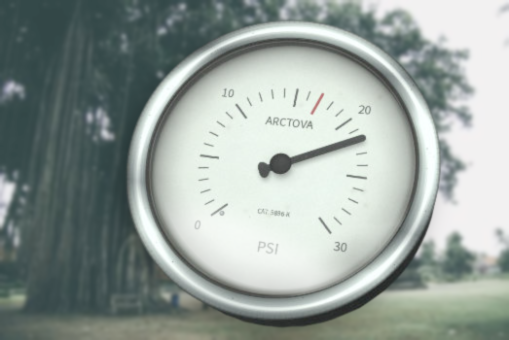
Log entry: 22 psi
